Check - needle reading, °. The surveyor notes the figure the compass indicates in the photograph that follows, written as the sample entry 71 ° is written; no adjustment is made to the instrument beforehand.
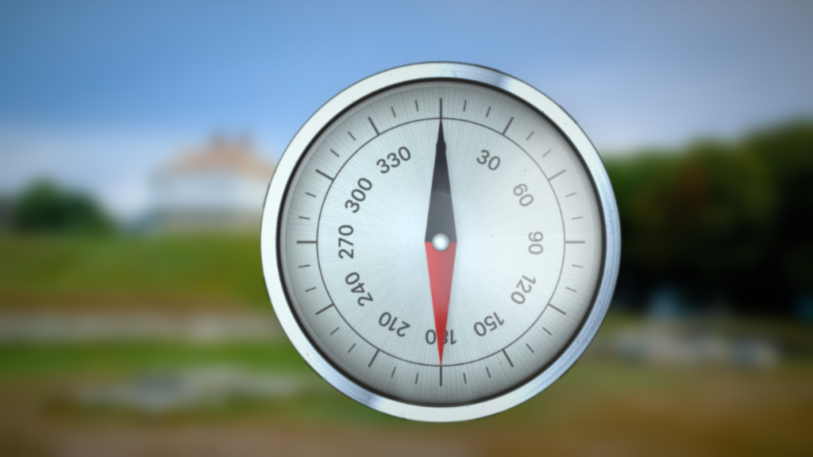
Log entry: 180 °
